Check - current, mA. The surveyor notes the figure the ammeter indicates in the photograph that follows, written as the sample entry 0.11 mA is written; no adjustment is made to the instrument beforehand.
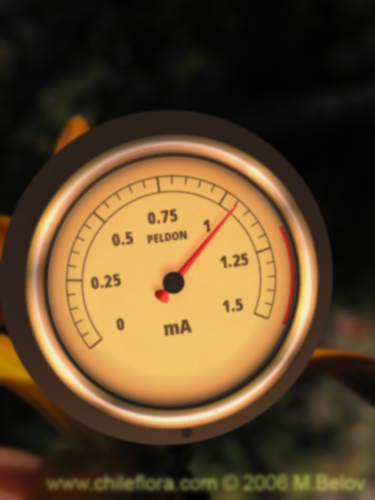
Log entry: 1.05 mA
